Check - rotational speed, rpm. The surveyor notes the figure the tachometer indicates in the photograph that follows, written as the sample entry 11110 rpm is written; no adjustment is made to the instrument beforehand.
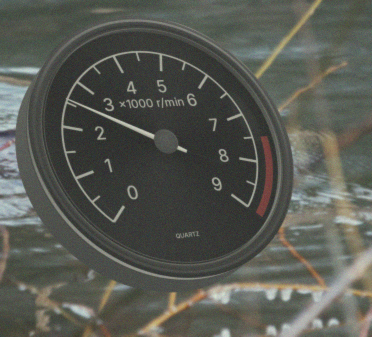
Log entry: 2500 rpm
